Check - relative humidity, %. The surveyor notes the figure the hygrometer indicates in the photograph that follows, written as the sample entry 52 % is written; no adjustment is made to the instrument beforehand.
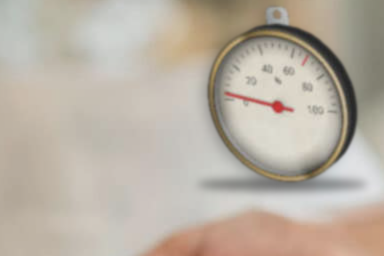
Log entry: 4 %
